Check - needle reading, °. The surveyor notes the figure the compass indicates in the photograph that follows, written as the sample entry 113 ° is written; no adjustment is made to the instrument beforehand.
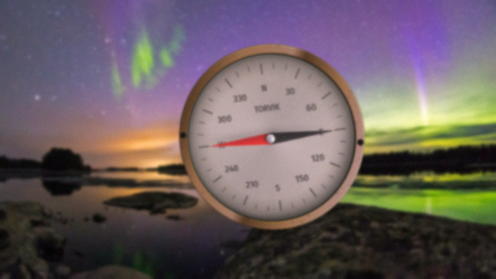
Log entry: 270 °
